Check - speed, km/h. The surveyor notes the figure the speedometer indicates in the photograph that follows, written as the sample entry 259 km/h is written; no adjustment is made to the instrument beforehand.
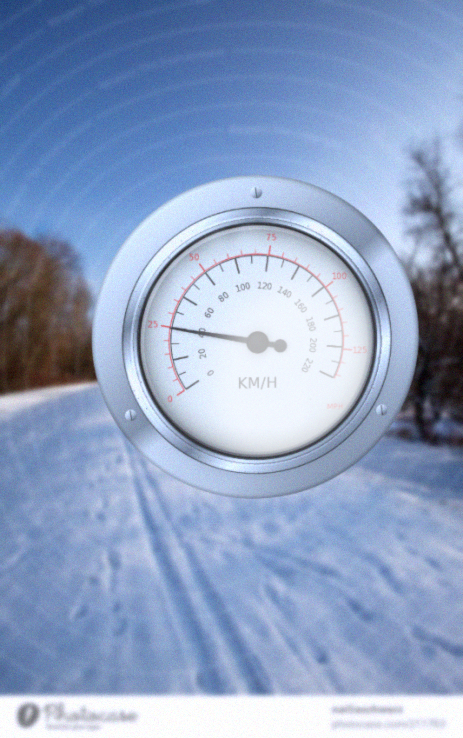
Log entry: 40 km/h
